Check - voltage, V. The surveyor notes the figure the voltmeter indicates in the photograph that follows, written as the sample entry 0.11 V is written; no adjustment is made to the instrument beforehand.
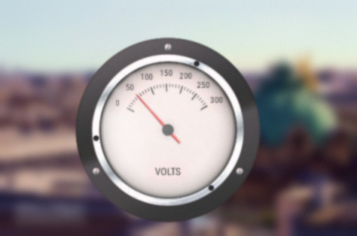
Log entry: 50 V
